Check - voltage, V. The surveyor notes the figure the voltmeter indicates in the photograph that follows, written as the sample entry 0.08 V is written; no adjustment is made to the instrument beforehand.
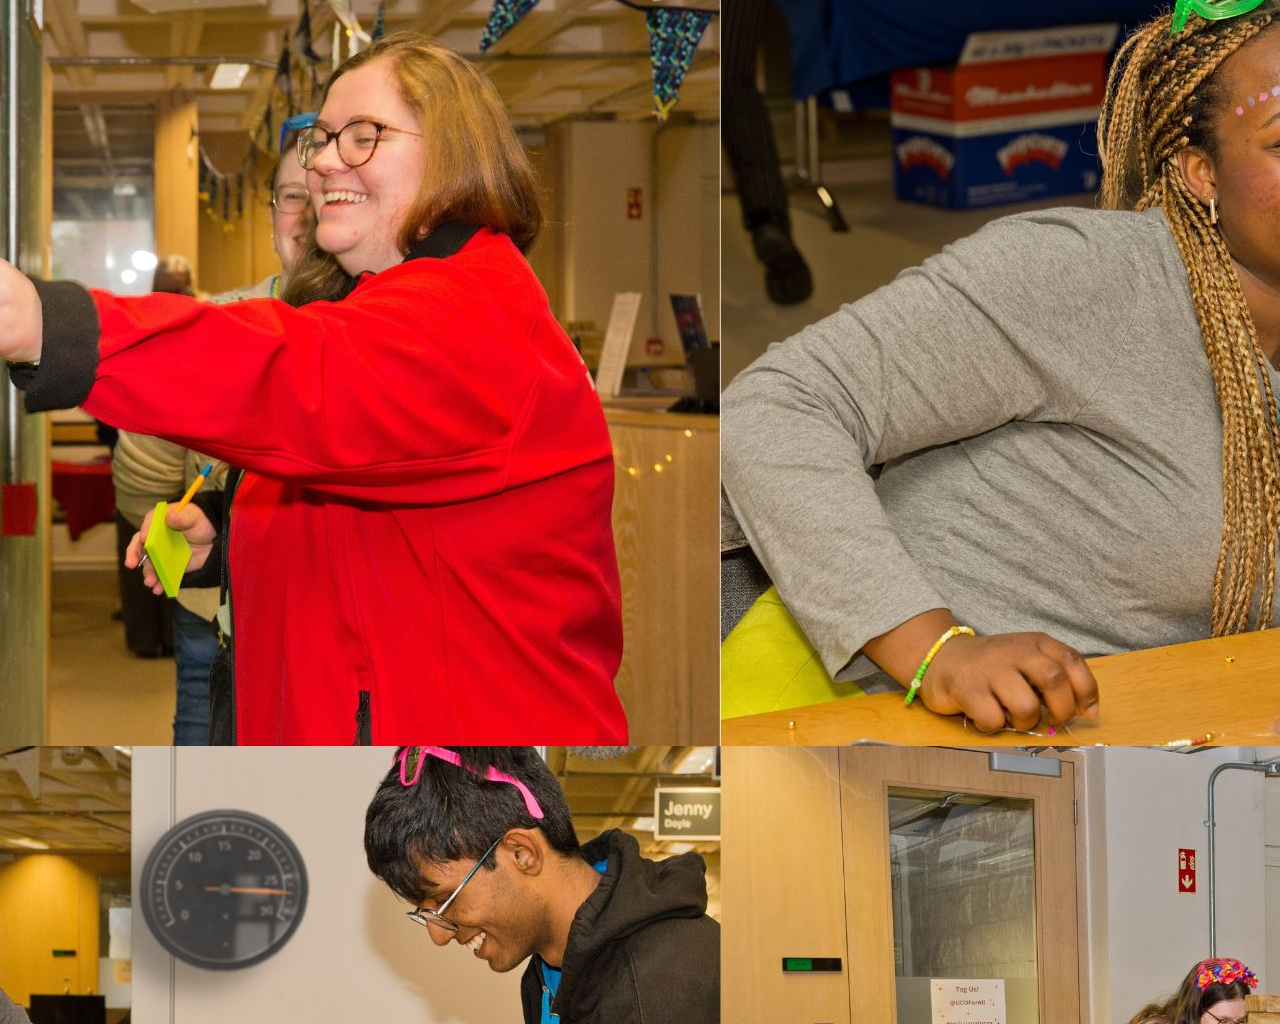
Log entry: 27 V
